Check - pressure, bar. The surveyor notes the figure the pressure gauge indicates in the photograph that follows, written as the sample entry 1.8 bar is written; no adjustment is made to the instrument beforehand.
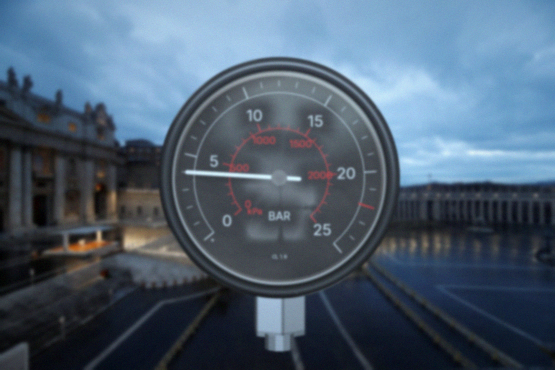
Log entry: 4 bar
